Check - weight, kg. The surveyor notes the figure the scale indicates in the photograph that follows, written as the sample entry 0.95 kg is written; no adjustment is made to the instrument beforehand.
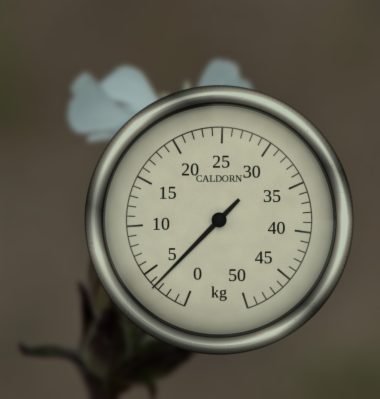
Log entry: 3.5 kg
